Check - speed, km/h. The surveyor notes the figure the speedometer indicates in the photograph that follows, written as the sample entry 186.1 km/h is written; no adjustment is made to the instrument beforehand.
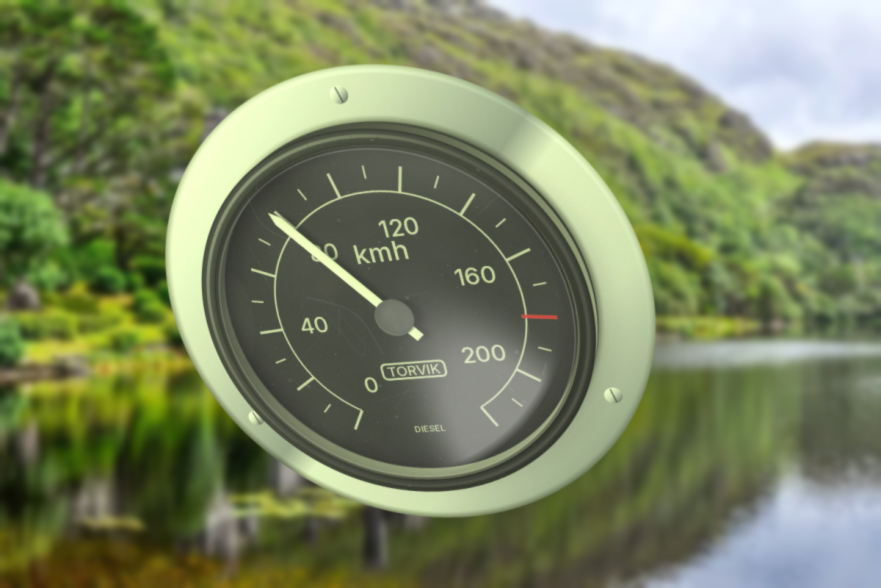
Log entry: 80 km/h
